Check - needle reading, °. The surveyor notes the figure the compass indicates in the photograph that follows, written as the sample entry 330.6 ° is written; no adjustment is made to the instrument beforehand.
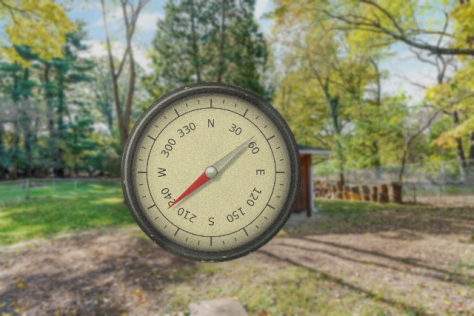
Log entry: 230 °
